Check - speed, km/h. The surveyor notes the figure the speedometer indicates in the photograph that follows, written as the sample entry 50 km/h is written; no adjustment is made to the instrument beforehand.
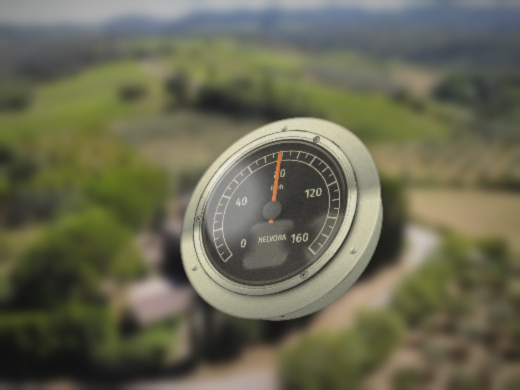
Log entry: 80 km/h
